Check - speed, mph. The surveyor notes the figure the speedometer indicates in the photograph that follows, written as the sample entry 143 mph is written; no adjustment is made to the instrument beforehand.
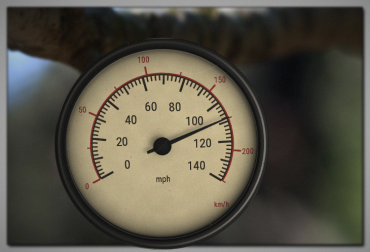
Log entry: 108 mph
